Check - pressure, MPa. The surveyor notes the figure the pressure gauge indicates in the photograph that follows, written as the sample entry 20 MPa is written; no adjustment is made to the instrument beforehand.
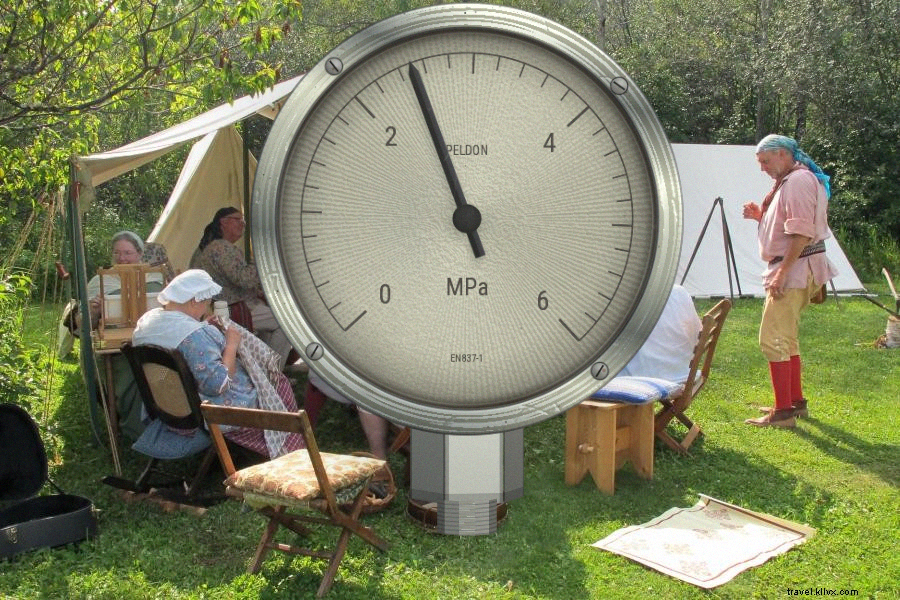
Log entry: 2.5 MPa
